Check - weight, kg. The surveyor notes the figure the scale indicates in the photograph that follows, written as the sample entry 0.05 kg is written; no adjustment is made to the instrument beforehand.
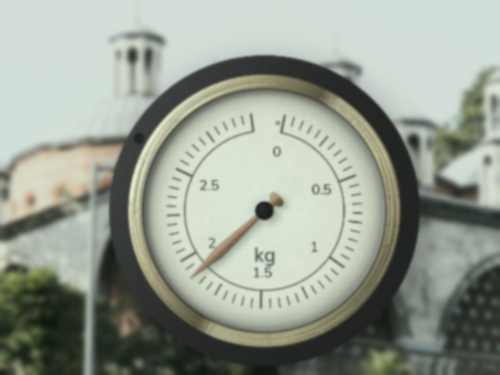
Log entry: 1.9 kg
